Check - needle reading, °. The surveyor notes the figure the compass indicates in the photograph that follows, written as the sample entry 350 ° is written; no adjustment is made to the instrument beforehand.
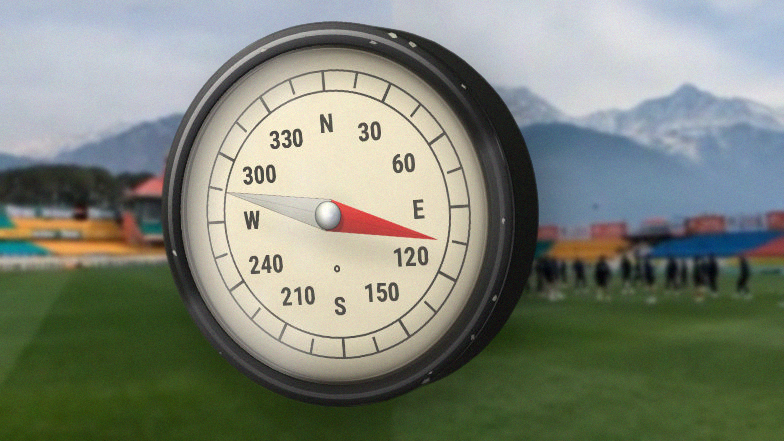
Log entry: 105 °
